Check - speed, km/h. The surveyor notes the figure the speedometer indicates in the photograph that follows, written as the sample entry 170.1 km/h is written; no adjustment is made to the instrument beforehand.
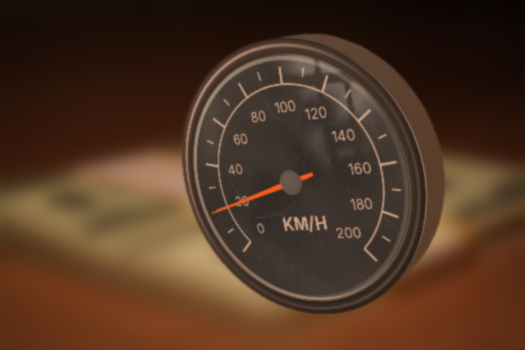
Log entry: 20 km/h
